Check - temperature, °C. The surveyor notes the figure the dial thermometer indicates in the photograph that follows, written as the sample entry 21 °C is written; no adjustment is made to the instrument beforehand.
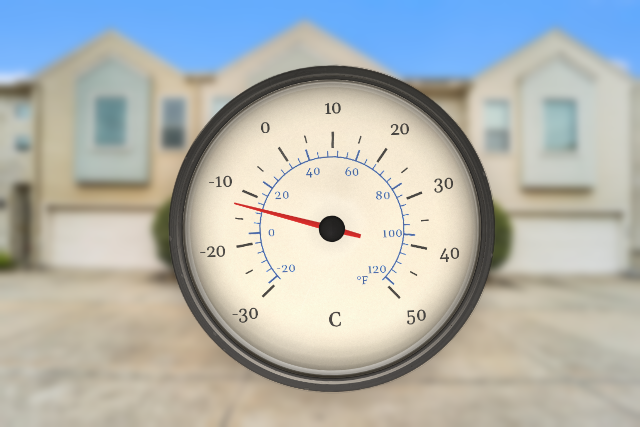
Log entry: -12.5 °C
